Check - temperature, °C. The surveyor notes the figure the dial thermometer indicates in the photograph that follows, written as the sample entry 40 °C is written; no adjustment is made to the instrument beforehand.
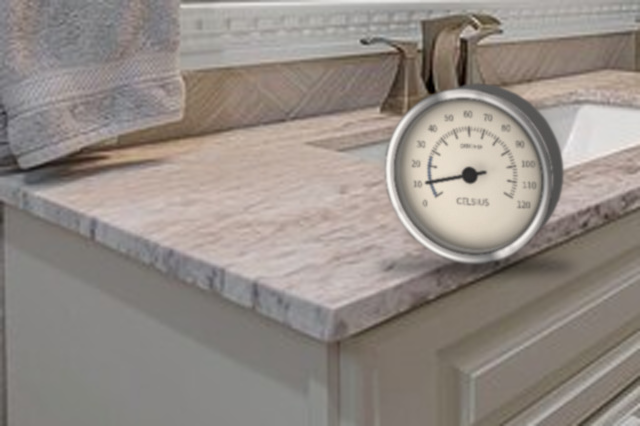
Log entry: 10 °C
